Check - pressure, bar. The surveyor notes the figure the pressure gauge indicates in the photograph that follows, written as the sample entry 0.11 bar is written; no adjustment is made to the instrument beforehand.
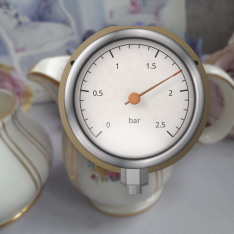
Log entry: 1.8 bar
